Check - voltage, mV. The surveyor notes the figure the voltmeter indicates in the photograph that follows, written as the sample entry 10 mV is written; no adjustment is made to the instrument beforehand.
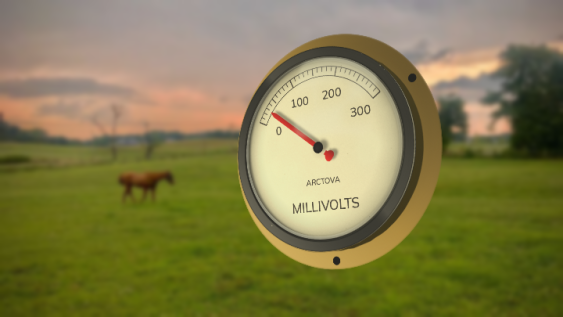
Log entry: 30 mV
